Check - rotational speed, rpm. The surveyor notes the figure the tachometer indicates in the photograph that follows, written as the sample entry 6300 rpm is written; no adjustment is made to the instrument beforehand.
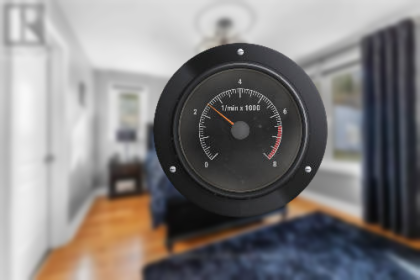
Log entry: 2500 rpm
